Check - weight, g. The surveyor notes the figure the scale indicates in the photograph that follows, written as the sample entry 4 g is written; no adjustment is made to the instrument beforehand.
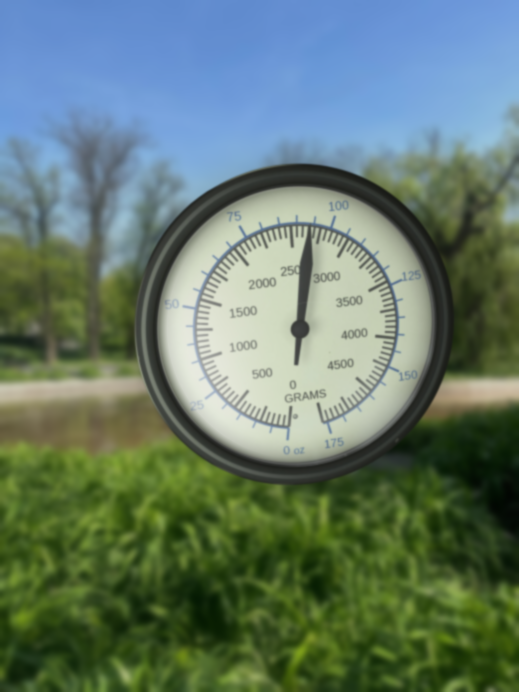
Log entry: 2650 g
